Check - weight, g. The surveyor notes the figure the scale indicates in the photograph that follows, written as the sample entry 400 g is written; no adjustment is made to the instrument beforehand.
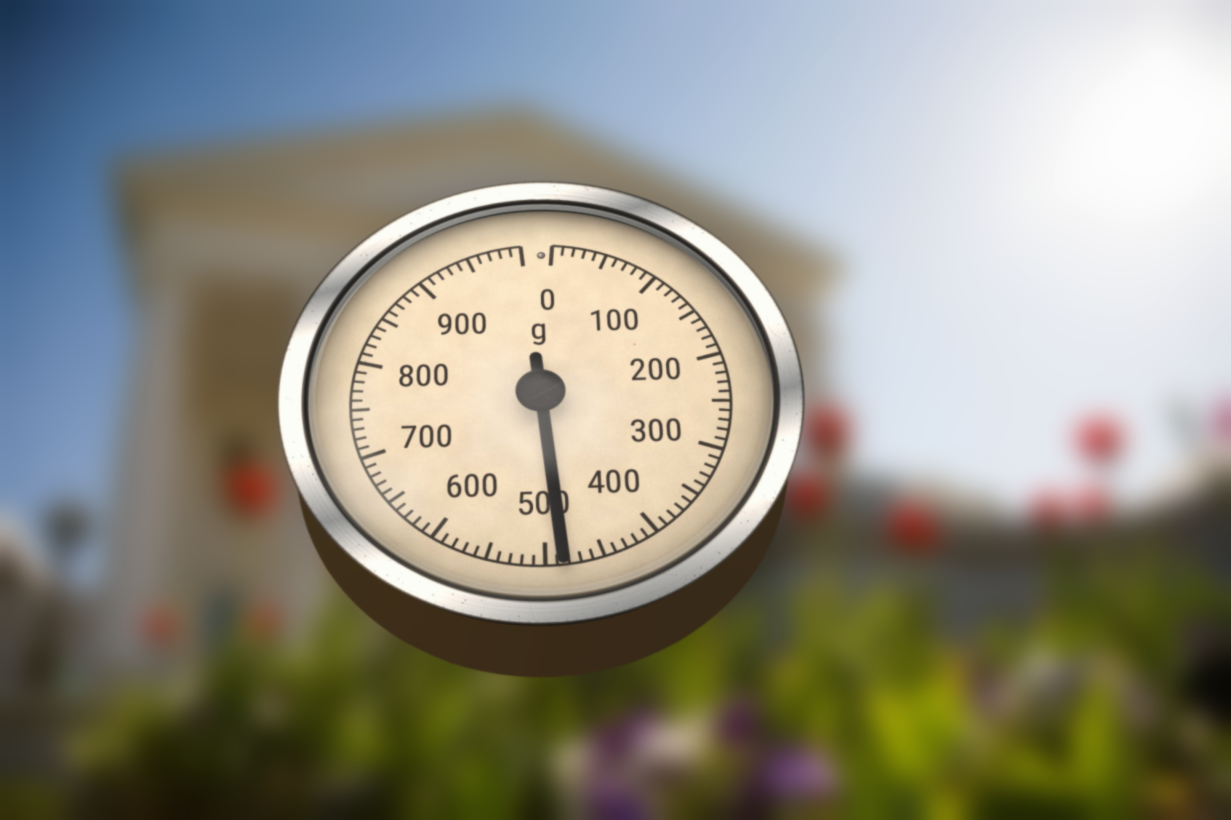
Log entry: 485 g
